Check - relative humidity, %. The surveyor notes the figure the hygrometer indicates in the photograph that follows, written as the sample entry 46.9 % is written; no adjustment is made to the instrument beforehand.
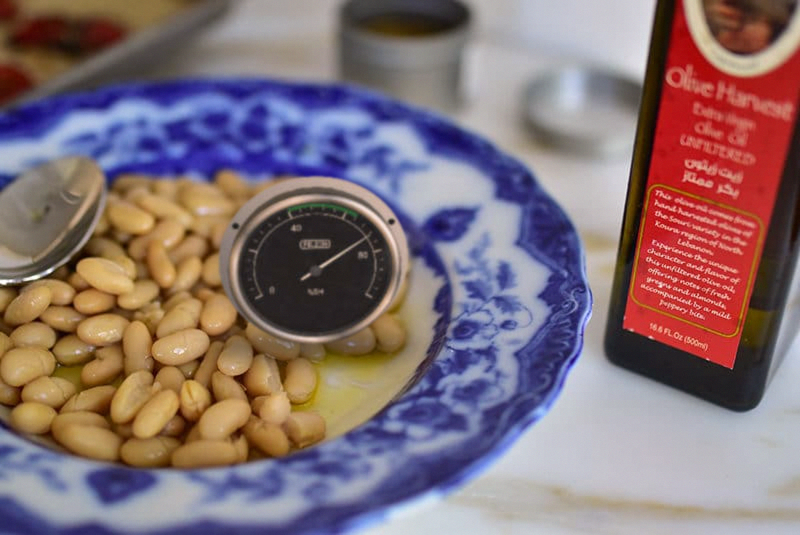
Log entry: 72 %
